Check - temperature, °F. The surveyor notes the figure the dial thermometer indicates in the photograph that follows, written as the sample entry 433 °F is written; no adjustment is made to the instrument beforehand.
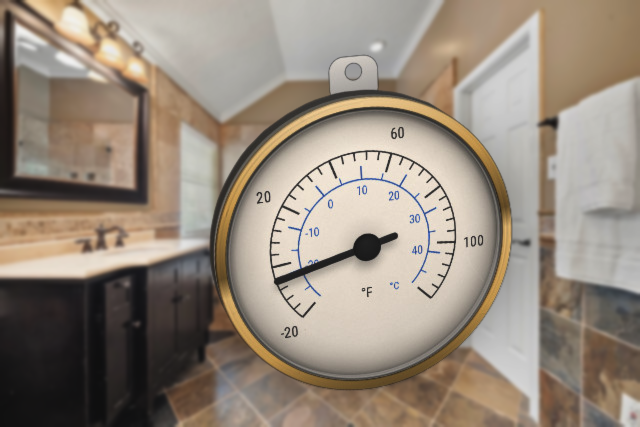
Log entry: -4 °F
